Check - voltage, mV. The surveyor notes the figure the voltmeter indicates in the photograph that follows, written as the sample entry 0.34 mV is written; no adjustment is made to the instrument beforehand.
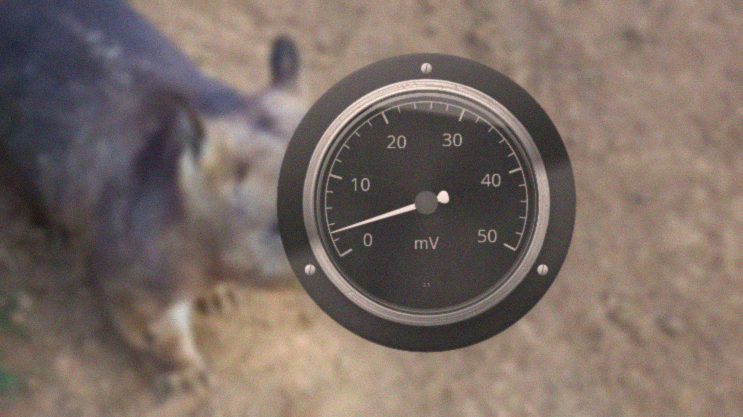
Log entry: 3 mV
